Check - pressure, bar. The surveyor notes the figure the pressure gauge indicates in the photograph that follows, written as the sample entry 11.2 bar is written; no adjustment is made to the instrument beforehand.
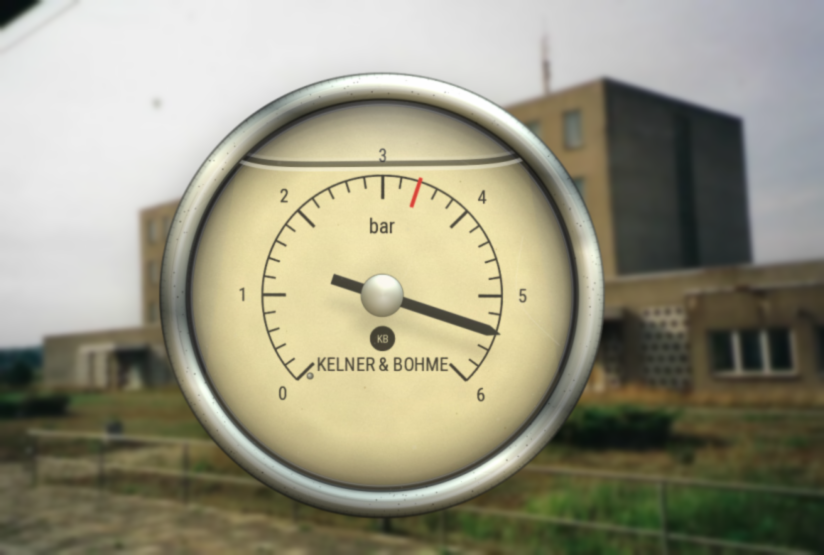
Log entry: 5.4 bar
